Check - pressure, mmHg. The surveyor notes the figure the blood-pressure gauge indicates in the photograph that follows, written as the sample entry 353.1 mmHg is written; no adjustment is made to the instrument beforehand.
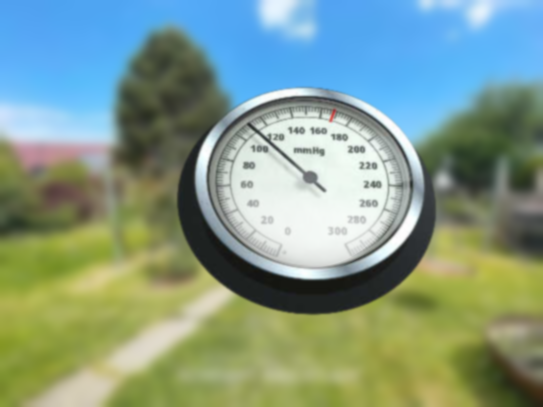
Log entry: 110 mmHg
